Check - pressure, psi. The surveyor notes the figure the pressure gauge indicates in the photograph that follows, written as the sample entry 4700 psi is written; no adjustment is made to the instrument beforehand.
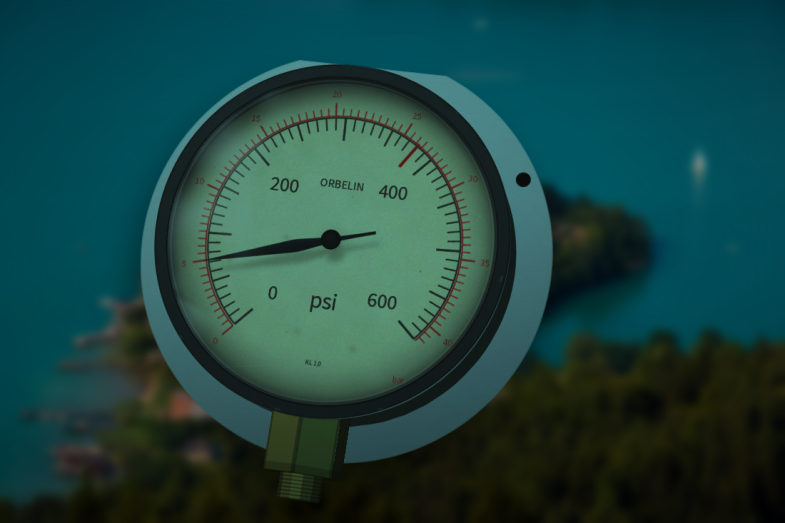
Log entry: 70 psi
